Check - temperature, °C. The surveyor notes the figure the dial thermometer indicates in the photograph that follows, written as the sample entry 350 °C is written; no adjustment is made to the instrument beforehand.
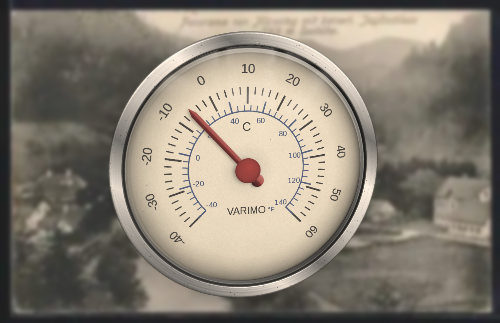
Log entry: -6 °C
